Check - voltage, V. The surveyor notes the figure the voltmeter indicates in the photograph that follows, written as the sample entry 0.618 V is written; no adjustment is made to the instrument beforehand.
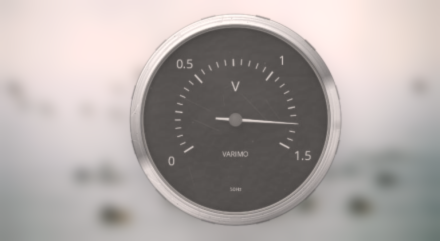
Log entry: 1.35 V
